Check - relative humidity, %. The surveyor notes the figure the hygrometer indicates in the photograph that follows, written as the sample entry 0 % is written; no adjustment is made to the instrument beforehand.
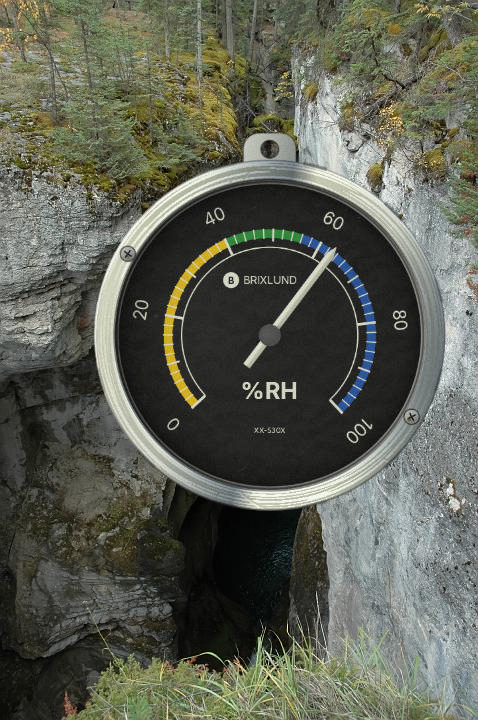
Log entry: 63 %
